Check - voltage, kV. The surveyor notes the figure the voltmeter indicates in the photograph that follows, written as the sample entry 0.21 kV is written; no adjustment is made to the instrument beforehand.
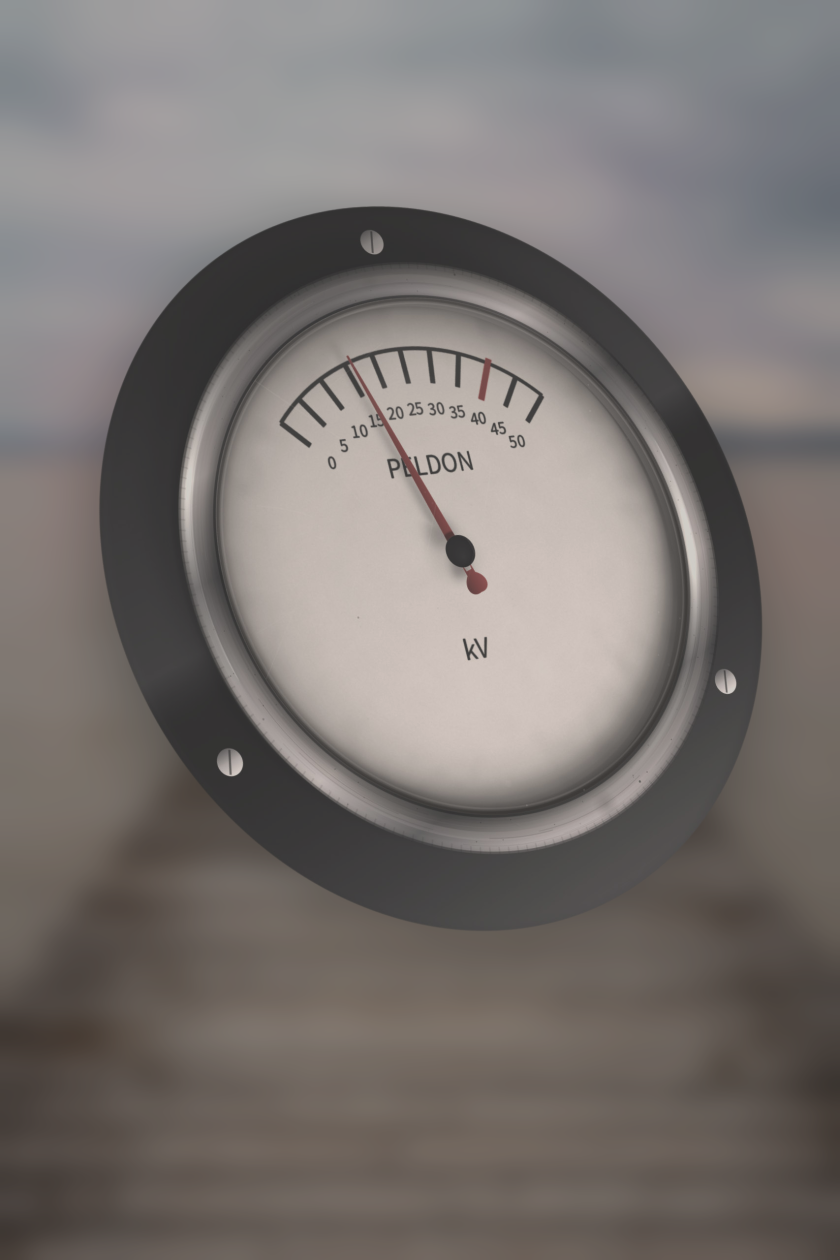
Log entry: 15 kV
